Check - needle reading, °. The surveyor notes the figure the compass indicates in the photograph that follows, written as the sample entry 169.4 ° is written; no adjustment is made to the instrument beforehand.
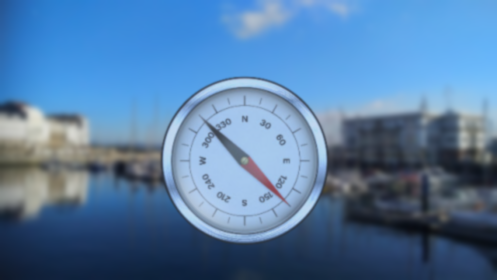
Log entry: 135 °
